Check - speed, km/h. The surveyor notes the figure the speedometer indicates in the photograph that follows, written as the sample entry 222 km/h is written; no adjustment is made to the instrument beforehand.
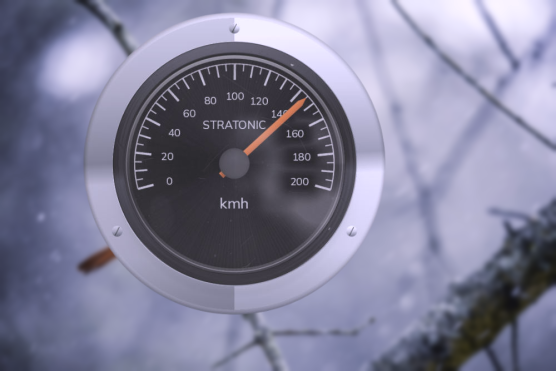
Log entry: 145 km/h
